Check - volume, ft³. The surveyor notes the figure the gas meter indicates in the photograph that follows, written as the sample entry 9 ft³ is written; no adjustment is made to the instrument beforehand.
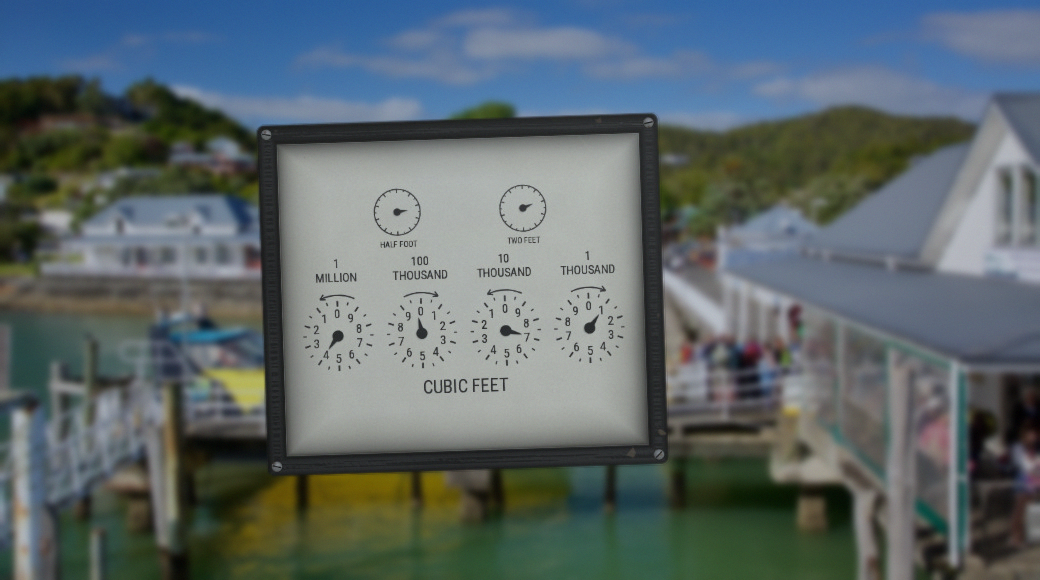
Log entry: 397100 ft³
